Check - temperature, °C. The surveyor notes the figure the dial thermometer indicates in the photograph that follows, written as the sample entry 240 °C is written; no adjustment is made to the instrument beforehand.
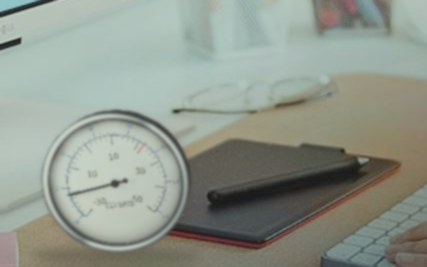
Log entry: -20 °C
